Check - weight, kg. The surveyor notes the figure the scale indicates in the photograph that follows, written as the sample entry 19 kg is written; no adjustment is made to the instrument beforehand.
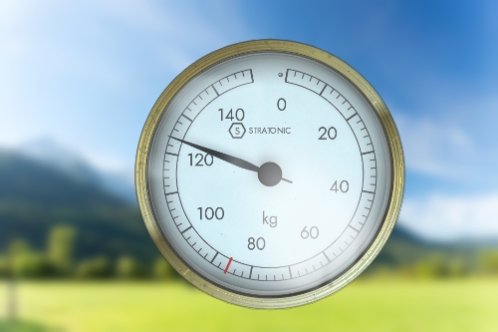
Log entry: 124 kg
